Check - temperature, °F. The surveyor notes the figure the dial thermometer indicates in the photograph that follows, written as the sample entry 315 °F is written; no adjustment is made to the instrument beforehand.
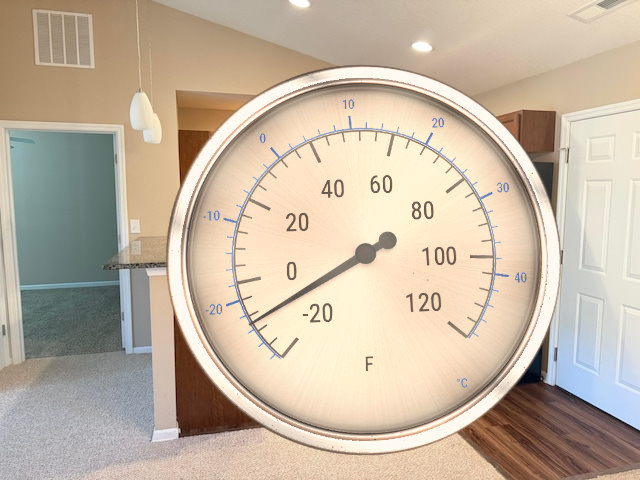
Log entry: -10 °F
